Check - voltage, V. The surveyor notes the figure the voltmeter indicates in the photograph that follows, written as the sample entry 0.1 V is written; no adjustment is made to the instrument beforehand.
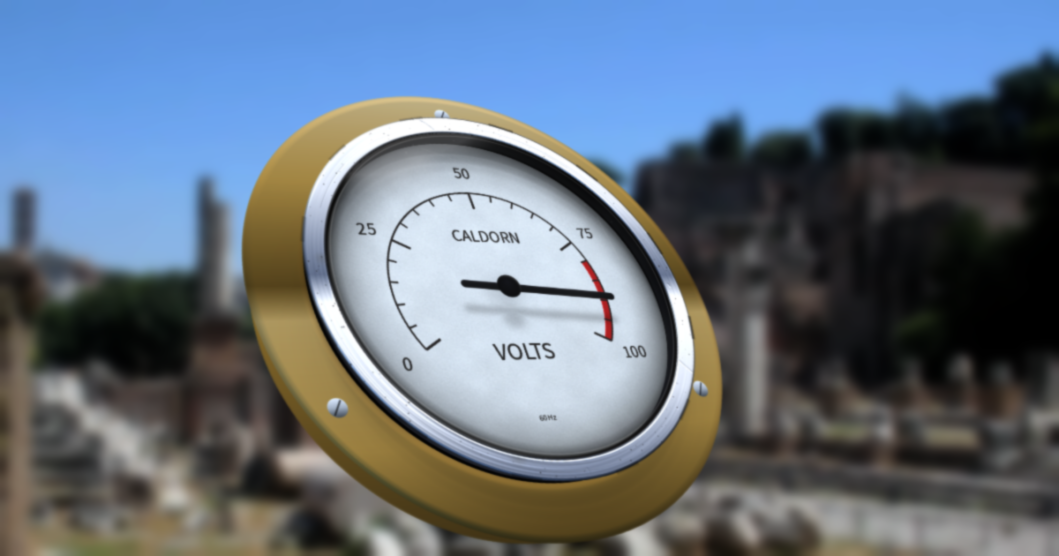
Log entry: 90 V
